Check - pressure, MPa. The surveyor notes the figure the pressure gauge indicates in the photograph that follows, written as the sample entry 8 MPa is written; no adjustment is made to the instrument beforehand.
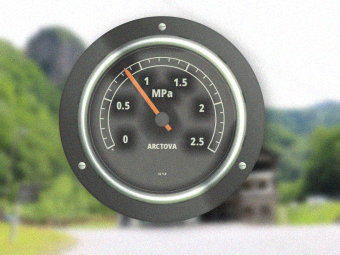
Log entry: 0.85 MPa
